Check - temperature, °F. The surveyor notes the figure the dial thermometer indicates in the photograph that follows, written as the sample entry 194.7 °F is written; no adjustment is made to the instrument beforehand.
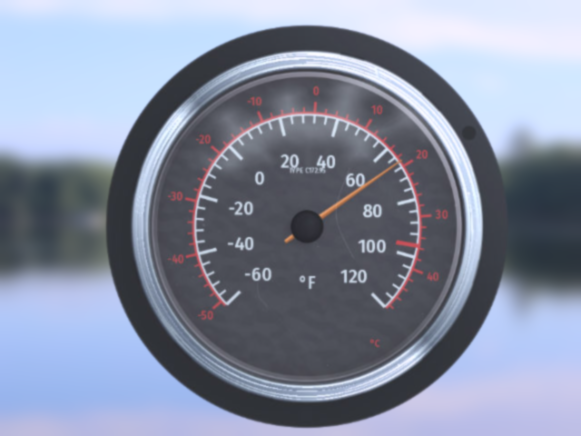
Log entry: 66 °F
